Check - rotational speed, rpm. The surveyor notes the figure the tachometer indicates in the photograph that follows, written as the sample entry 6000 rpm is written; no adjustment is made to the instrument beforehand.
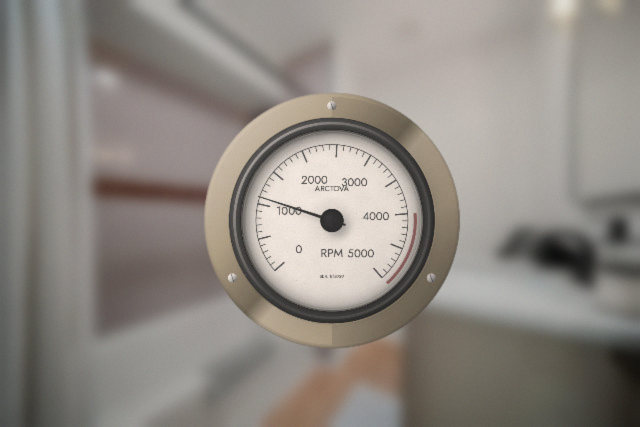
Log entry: 1100 rpm
